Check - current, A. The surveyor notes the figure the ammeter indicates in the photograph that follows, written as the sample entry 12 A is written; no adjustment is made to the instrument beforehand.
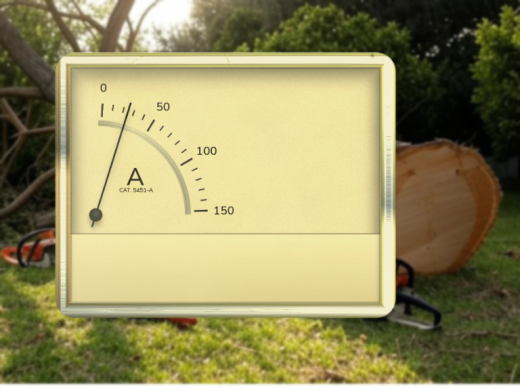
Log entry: 25 A
